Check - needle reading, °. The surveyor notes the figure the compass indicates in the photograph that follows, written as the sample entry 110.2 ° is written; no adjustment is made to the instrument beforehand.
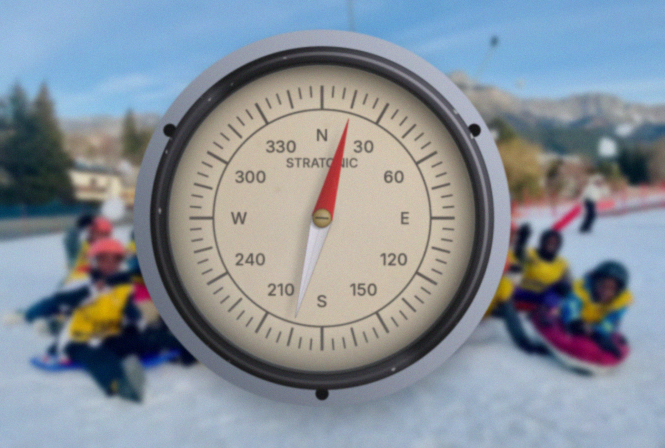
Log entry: 15 °
